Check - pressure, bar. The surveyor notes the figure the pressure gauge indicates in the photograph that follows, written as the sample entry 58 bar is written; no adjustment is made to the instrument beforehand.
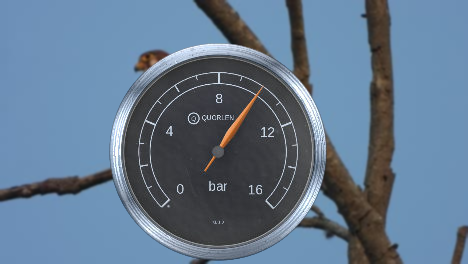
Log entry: 10 bar
